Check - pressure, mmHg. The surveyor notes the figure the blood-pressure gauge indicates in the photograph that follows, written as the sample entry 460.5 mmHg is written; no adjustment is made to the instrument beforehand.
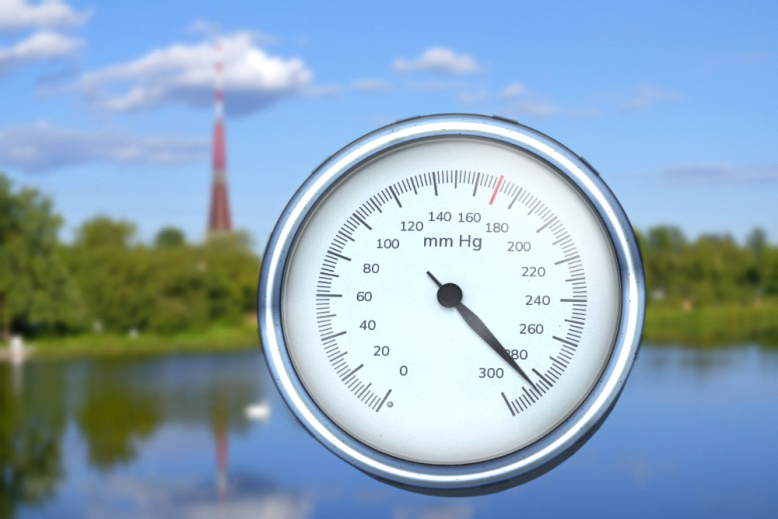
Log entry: 286 mmHg
